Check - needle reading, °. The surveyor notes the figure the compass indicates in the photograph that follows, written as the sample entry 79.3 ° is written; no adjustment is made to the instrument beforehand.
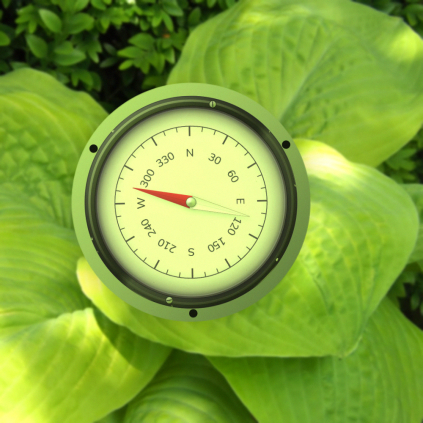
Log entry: 285 °
